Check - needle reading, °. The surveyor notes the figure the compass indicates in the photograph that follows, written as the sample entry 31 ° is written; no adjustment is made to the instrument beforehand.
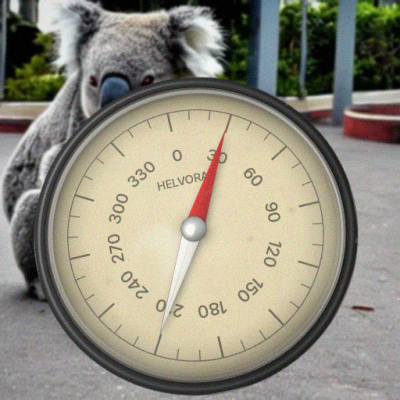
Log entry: 30 °
